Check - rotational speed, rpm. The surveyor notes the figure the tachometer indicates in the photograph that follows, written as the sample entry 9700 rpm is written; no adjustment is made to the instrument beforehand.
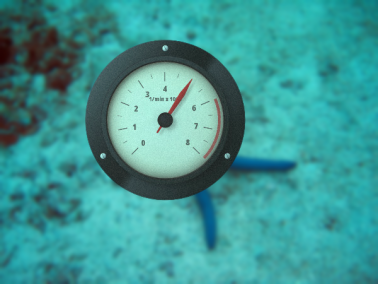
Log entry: 5000 rpm
